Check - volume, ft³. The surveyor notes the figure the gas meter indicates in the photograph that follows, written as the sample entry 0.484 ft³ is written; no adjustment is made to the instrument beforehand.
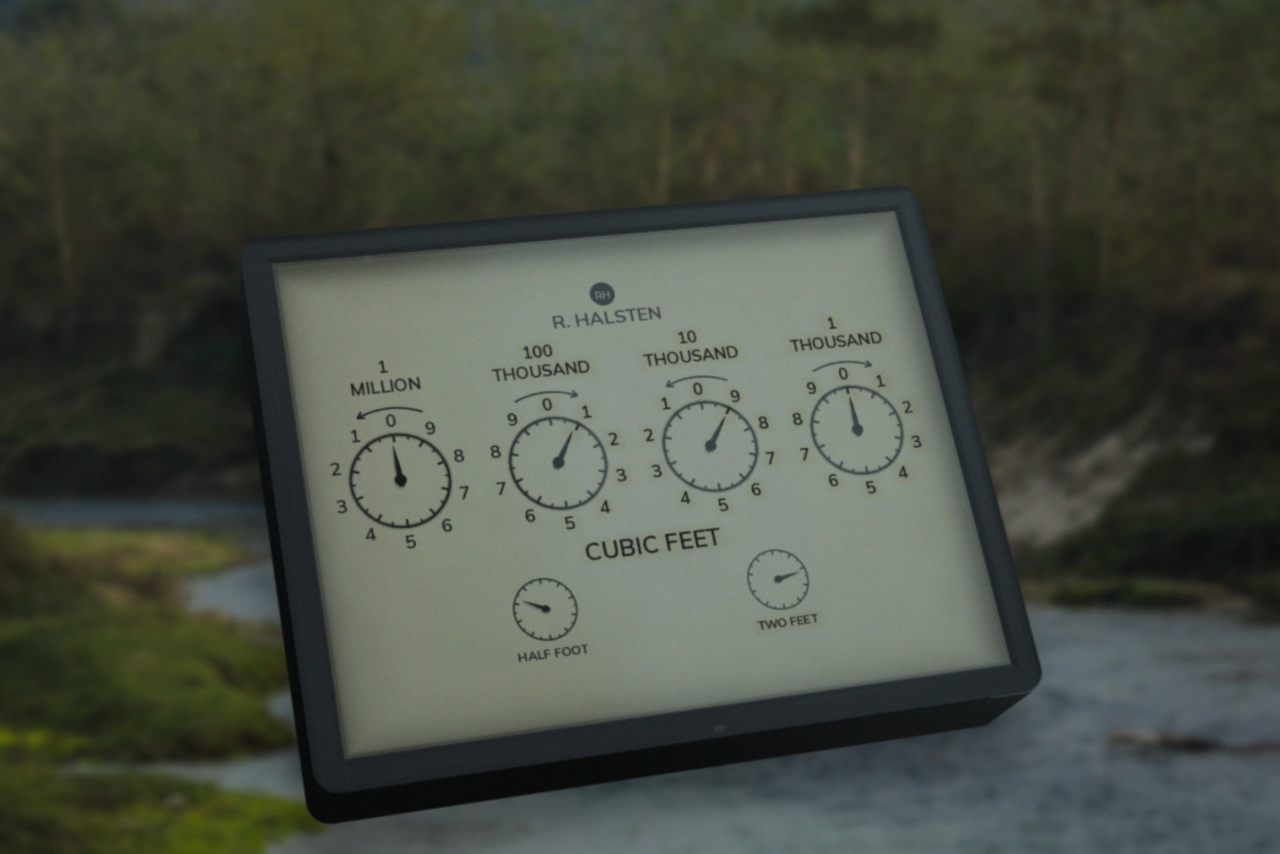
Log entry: 9000 ft³
